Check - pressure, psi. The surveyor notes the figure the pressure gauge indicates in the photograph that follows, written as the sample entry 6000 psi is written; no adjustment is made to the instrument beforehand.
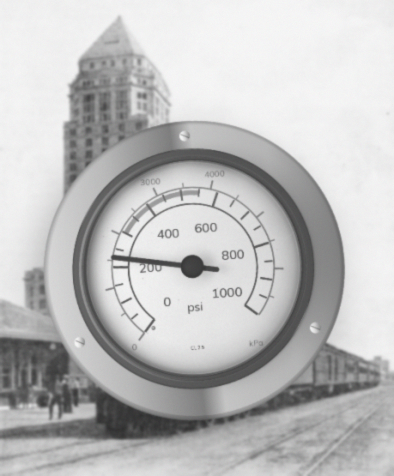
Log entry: 225 psi
